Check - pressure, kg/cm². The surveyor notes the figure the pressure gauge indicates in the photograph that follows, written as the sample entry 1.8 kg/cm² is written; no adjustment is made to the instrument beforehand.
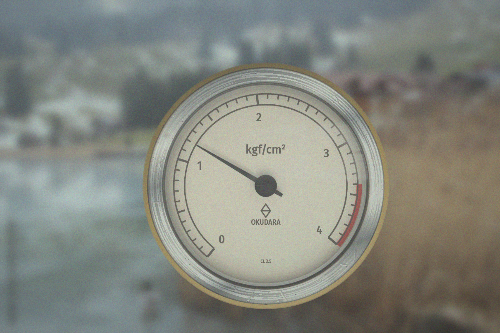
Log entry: 1.2 kg/cm²
